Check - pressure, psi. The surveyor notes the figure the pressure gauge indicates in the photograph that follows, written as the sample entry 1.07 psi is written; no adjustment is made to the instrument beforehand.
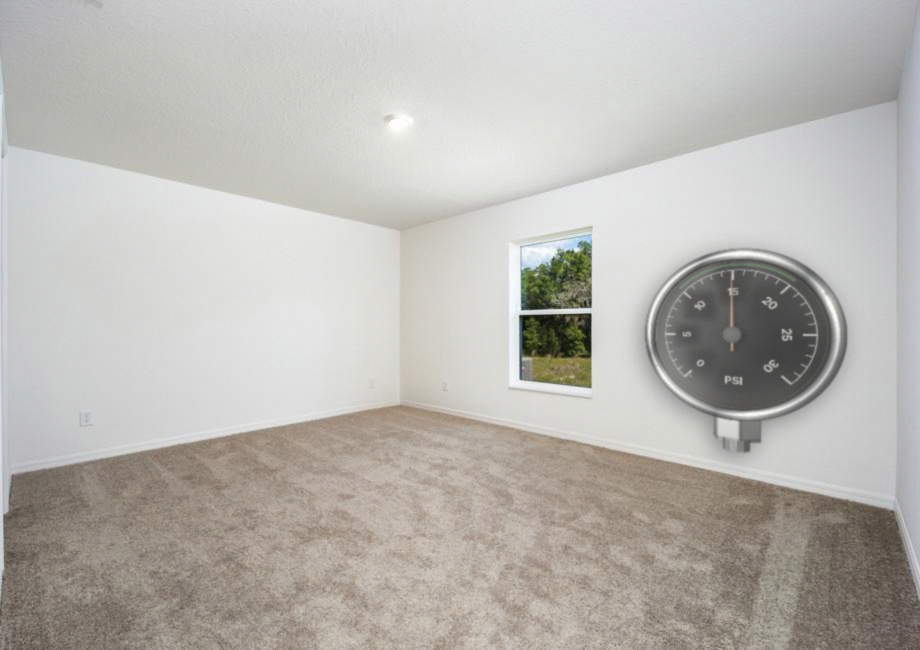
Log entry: 15 psi
